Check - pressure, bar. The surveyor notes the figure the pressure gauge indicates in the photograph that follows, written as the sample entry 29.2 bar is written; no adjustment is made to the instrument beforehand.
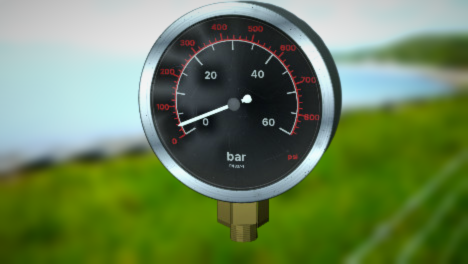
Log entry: 2.5 bar
